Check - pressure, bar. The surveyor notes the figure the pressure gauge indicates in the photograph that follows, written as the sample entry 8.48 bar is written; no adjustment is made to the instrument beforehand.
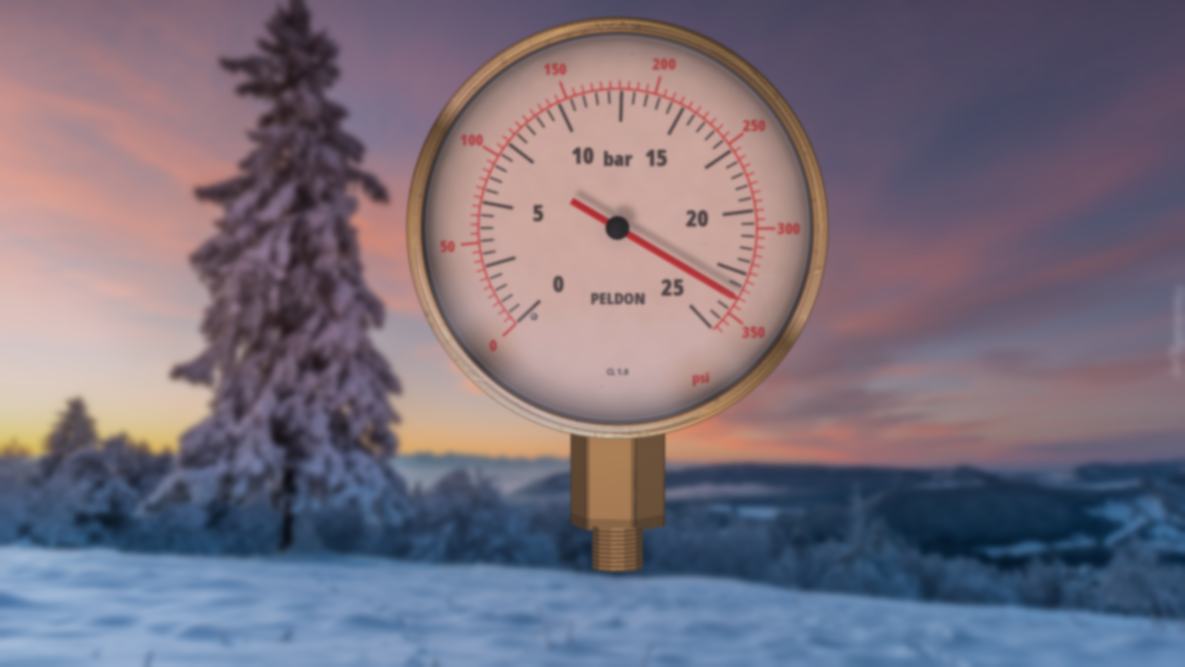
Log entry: 23.5 bar
